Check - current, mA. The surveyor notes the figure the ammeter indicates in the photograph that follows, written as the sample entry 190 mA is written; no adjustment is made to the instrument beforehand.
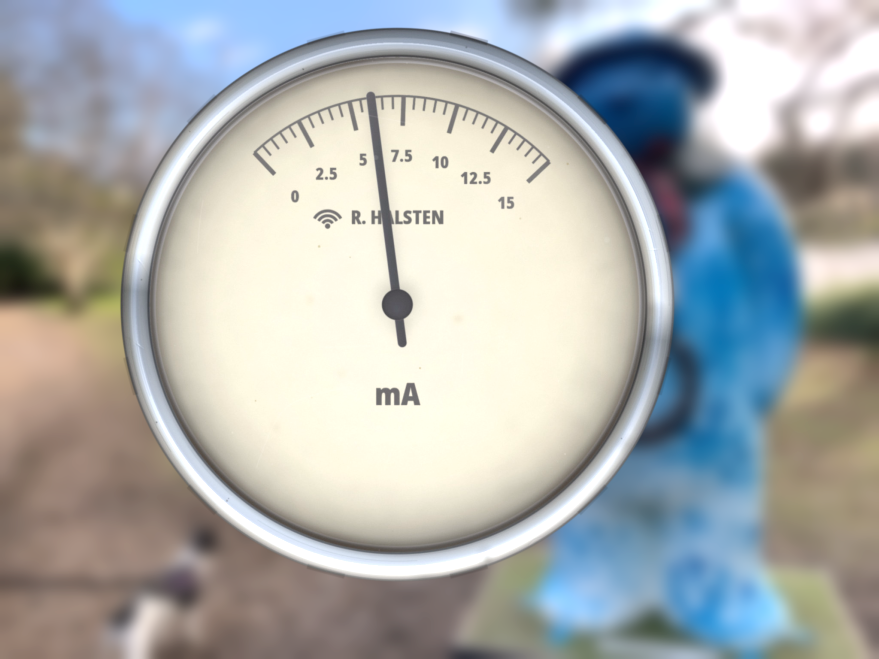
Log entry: 6 mA
